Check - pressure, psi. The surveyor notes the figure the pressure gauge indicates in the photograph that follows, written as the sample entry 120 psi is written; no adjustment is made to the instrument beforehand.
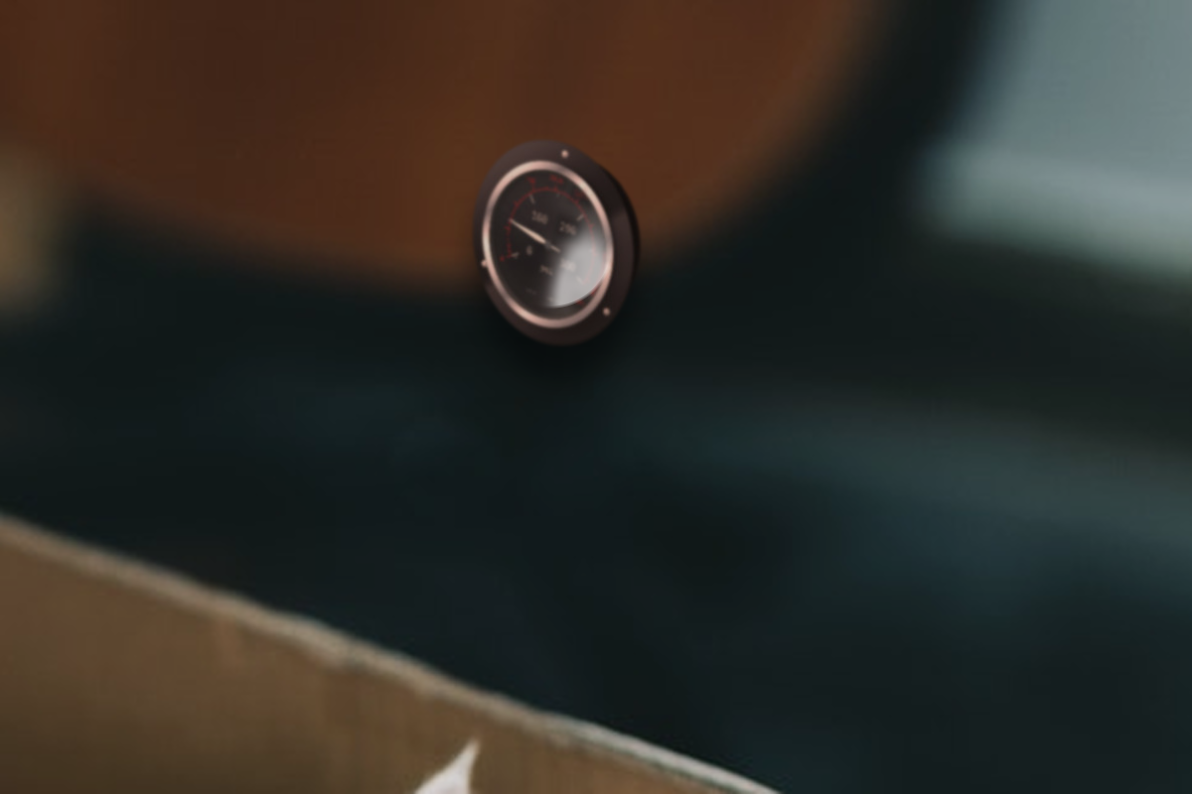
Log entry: 50 psi
